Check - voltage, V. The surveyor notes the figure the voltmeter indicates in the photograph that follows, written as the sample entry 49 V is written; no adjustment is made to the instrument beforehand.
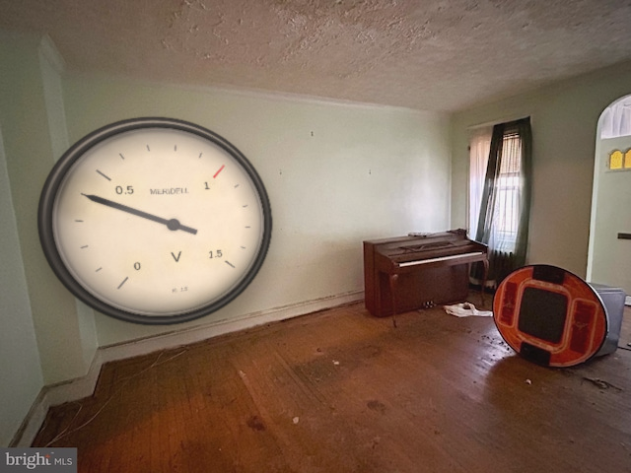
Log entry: 0.4 V
